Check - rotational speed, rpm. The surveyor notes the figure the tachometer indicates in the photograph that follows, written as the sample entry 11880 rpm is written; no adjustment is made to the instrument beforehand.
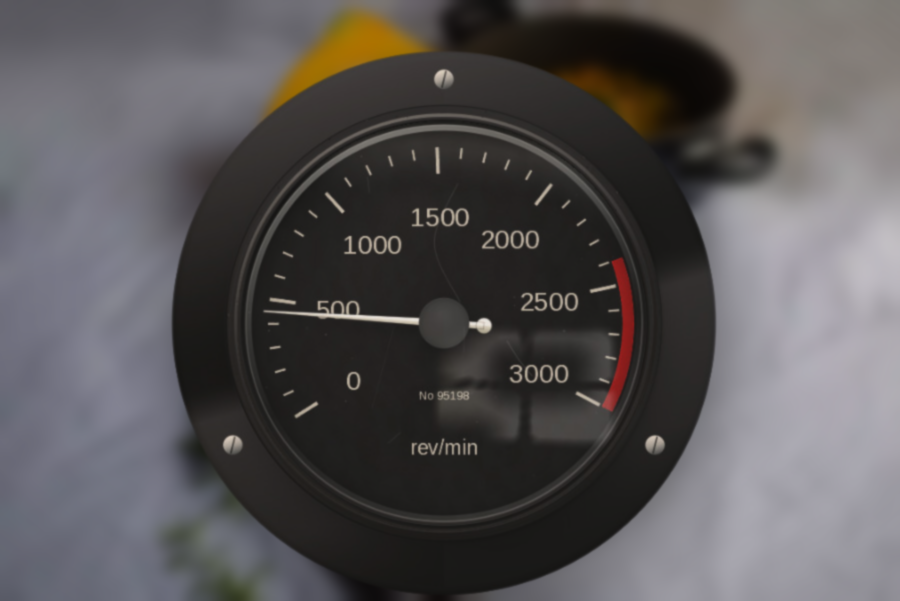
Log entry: 450 rpm
